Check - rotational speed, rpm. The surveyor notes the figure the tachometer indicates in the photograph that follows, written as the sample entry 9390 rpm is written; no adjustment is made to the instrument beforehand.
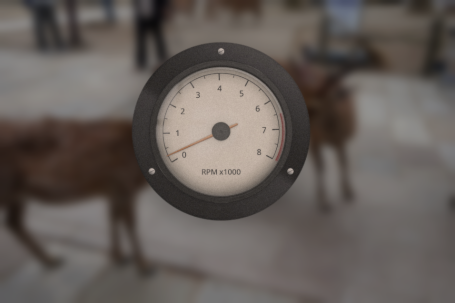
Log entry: 250 rpm
